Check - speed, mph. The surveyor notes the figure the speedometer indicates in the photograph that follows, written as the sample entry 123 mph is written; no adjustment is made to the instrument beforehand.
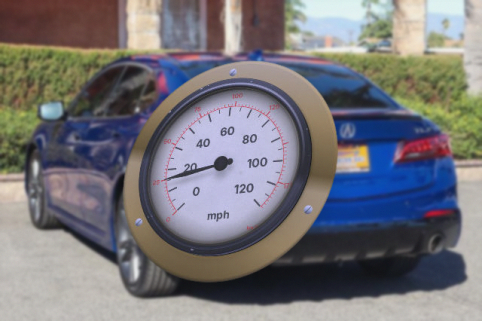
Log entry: 15 mph
